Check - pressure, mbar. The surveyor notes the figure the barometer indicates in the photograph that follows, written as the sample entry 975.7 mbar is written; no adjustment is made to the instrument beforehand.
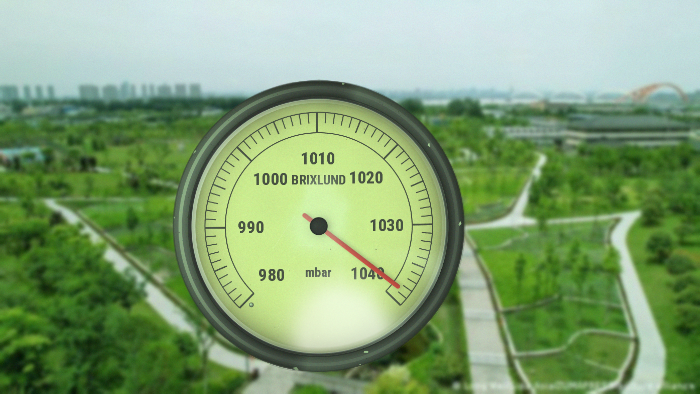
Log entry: 1038.5 mbar
